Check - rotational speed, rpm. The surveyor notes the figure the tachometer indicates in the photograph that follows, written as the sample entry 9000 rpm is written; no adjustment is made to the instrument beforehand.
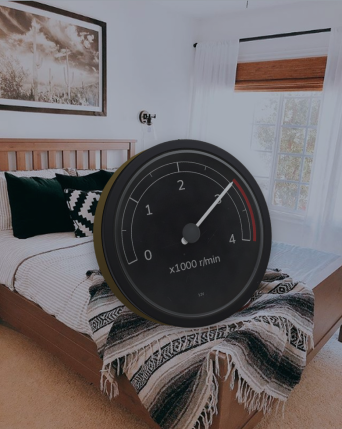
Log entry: 3000 rpm
